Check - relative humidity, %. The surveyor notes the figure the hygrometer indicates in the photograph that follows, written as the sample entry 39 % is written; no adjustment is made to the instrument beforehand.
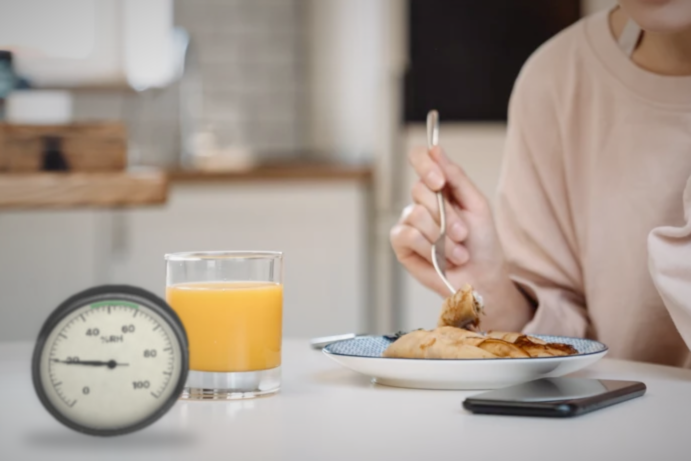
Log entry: 20 %
